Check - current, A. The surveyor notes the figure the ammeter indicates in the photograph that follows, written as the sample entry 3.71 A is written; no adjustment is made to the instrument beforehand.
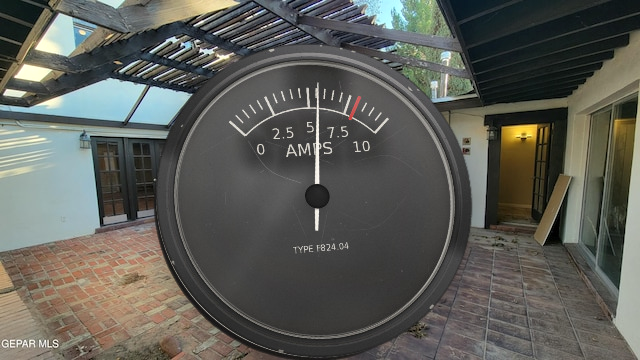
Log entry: 5.5 A
